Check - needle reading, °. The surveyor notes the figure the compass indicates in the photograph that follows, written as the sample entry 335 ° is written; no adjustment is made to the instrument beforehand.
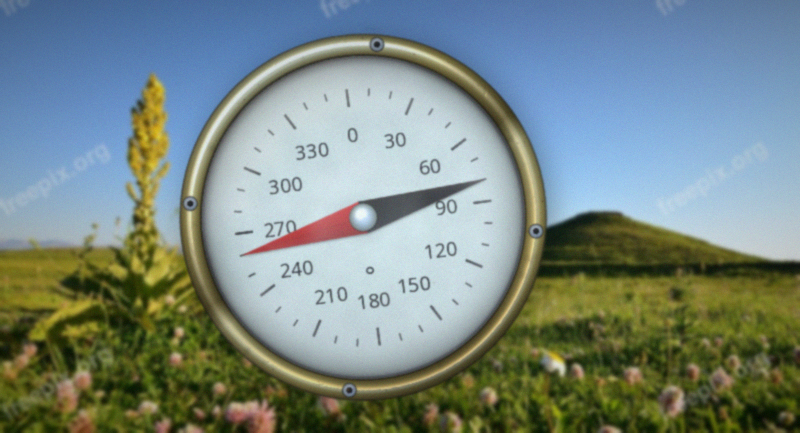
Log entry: 260 °
